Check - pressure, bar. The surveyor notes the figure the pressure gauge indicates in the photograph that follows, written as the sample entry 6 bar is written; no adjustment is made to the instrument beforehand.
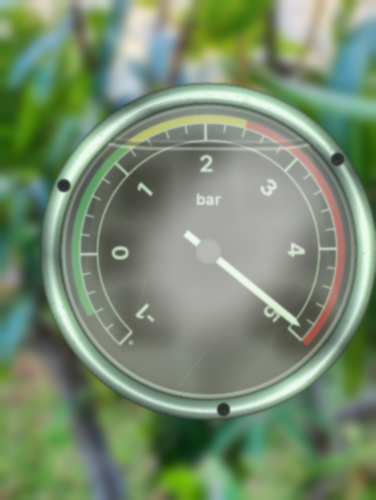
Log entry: 4.9 bar
